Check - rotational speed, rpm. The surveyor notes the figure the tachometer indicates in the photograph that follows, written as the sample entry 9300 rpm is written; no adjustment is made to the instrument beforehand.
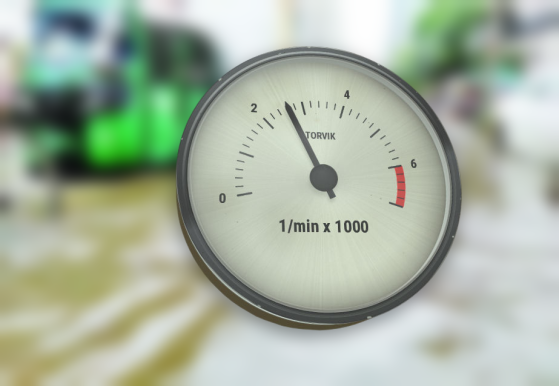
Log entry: 2600 rpm
